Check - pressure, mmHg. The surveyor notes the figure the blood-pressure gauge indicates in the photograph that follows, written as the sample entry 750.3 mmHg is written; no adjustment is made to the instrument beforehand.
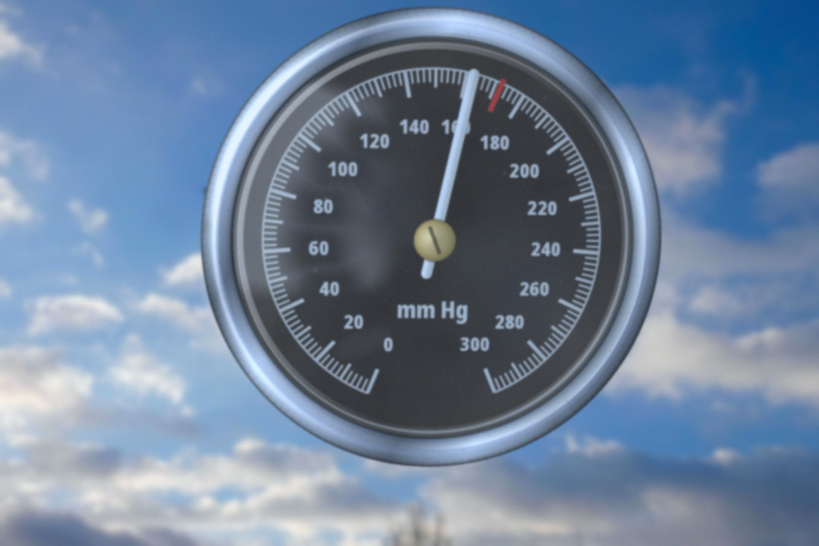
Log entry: 162 mmHg
